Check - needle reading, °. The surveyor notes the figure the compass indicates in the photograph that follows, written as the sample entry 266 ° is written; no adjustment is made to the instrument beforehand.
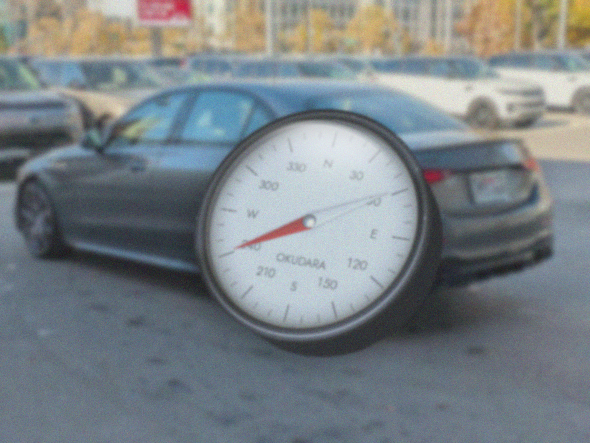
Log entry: 240 °
